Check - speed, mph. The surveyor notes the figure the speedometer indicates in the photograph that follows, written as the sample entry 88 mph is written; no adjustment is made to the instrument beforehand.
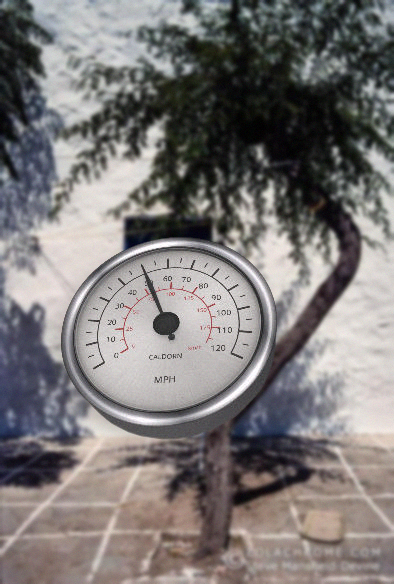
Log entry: 50 mph
